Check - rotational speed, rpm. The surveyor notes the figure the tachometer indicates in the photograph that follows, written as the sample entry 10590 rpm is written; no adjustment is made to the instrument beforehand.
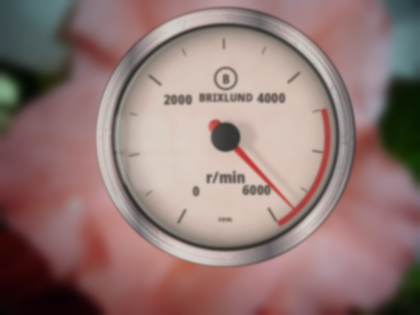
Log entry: 5750 rpm
